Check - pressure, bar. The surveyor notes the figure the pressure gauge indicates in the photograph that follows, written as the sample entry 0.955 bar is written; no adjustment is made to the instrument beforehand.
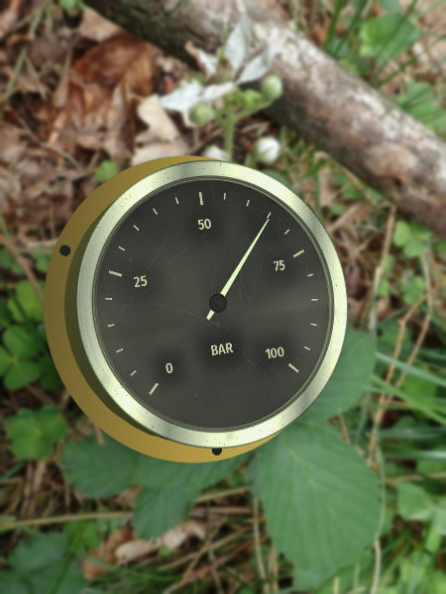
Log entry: 65 bar
